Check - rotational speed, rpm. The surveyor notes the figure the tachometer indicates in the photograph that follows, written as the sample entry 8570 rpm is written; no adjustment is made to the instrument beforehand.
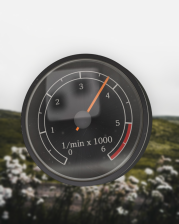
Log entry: 3750 rpm
